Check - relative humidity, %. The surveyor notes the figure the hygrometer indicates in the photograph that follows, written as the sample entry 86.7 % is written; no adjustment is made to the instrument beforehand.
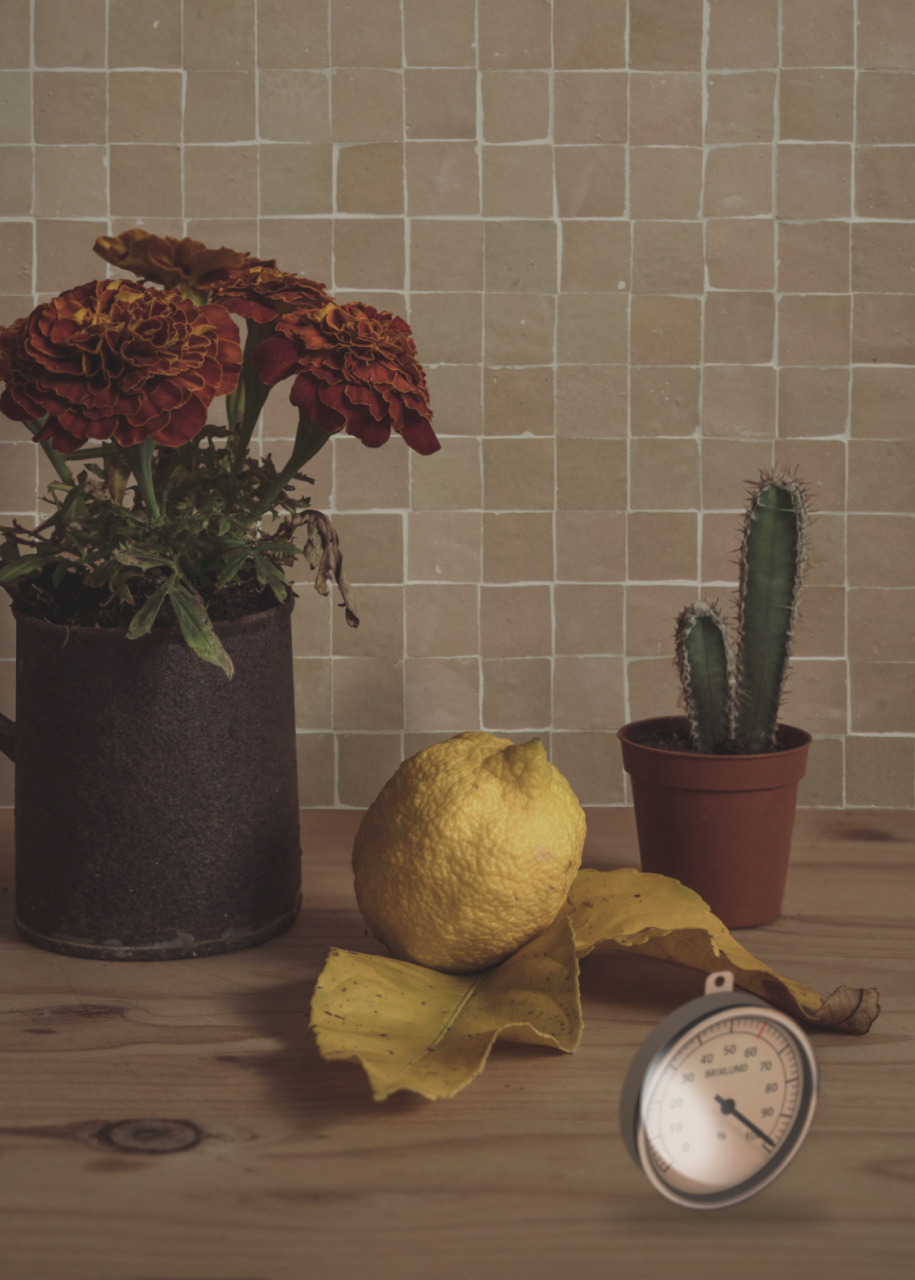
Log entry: 98 %
